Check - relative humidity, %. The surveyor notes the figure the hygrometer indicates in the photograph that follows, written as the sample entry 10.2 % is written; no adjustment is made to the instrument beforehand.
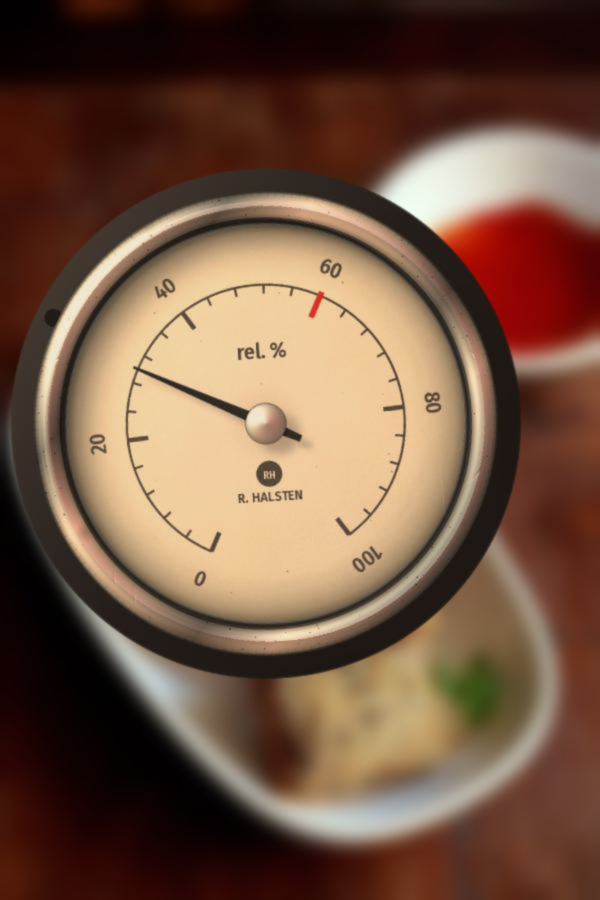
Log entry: 30 %
